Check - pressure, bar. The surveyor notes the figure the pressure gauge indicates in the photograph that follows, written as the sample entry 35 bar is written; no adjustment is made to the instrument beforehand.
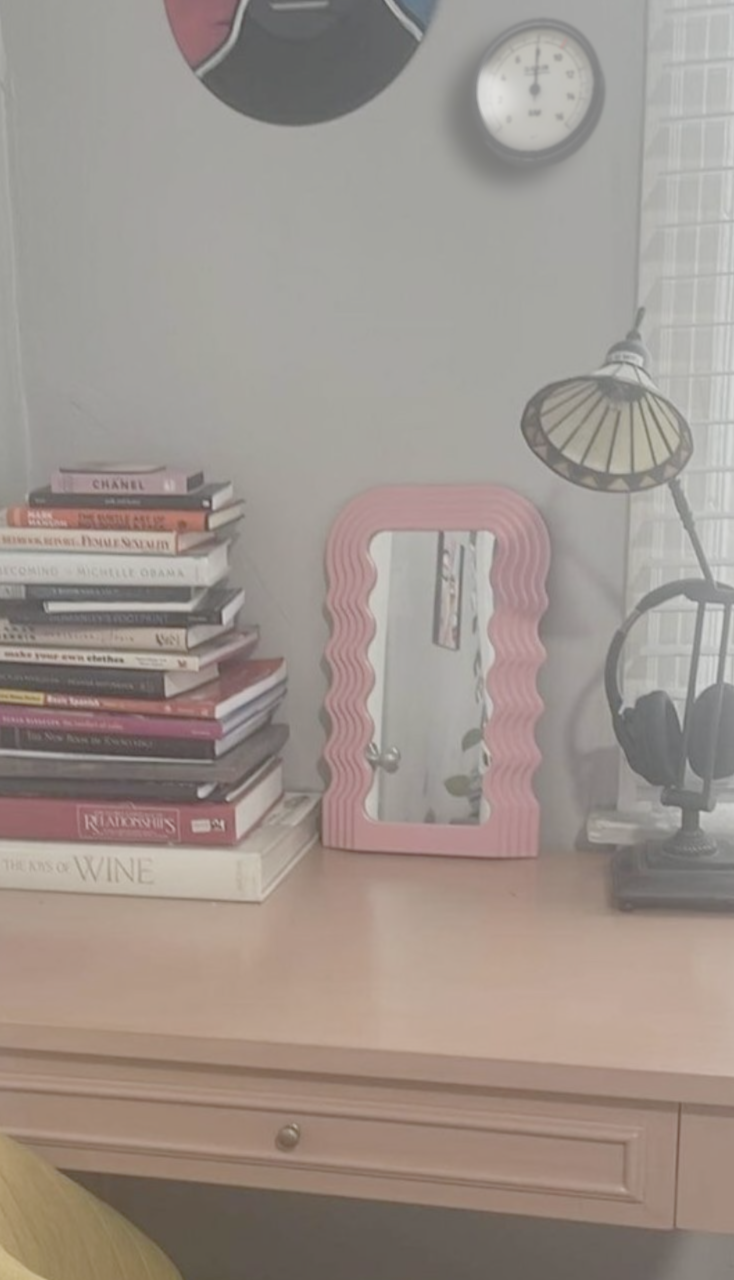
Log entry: 8 bar
